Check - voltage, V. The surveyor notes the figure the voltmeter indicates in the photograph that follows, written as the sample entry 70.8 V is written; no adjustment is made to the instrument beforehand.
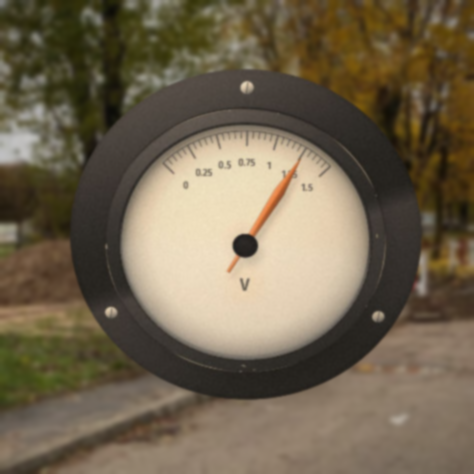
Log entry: 1.25 V
